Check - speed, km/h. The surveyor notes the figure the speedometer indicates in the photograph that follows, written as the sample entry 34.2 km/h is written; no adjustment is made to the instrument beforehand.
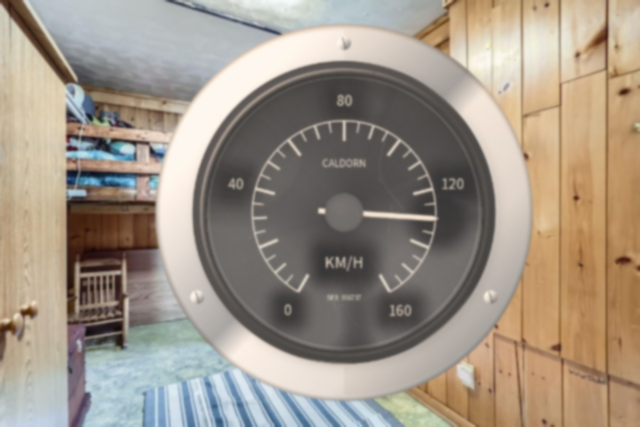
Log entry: 130 km/h
